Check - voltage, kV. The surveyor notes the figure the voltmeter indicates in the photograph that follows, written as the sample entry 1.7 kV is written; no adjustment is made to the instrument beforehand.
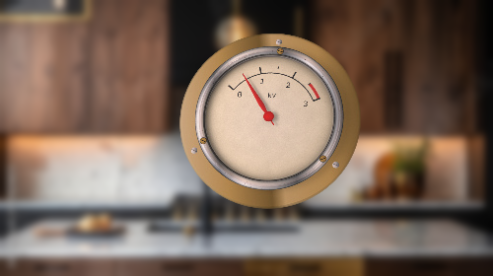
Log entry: 0.5 kV
